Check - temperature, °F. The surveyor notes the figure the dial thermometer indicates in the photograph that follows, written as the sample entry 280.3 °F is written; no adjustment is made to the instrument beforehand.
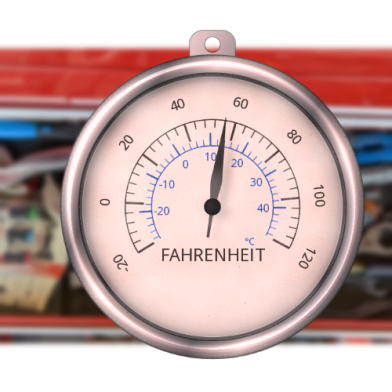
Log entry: 56 °F
